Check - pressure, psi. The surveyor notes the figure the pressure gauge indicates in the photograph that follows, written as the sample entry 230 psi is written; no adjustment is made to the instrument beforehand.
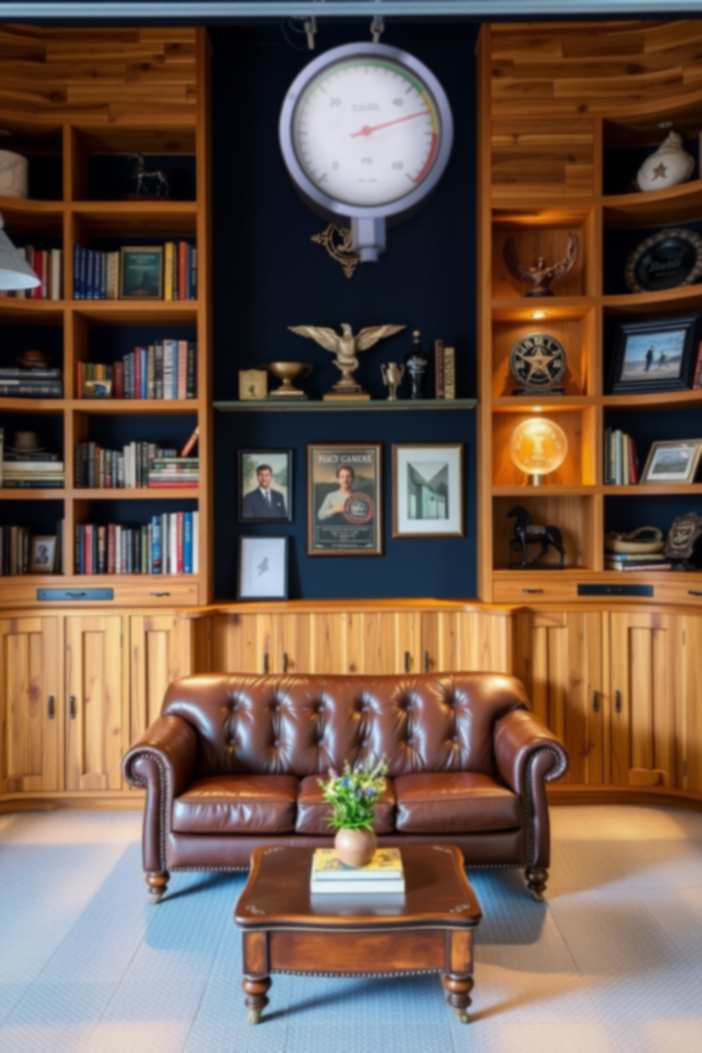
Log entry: 46 psi
